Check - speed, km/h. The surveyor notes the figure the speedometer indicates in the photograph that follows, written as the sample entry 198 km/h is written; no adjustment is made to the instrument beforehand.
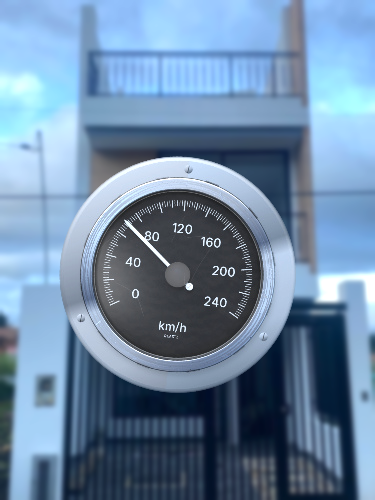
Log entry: 70 km/h
